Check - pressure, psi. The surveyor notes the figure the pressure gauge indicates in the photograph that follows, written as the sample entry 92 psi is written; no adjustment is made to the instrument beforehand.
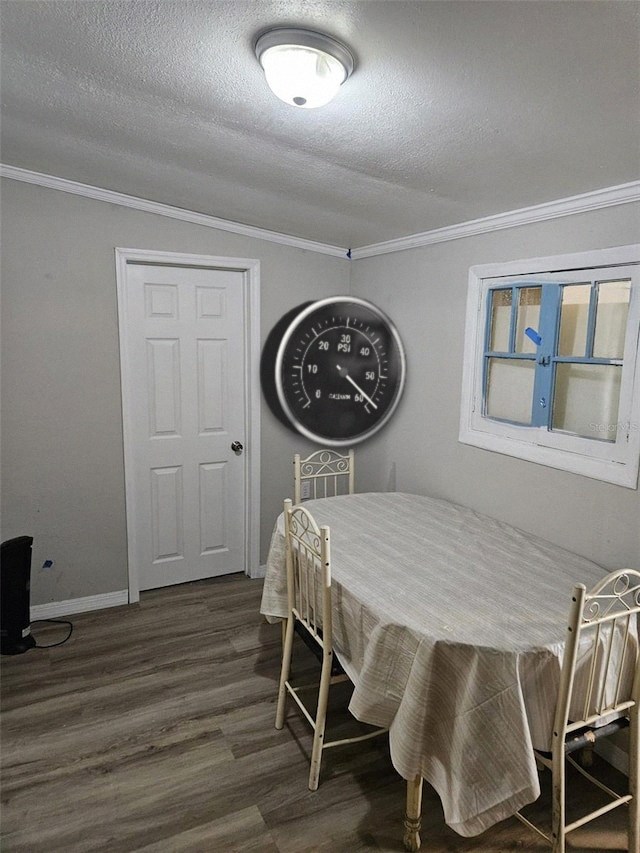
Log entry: 58 psi
